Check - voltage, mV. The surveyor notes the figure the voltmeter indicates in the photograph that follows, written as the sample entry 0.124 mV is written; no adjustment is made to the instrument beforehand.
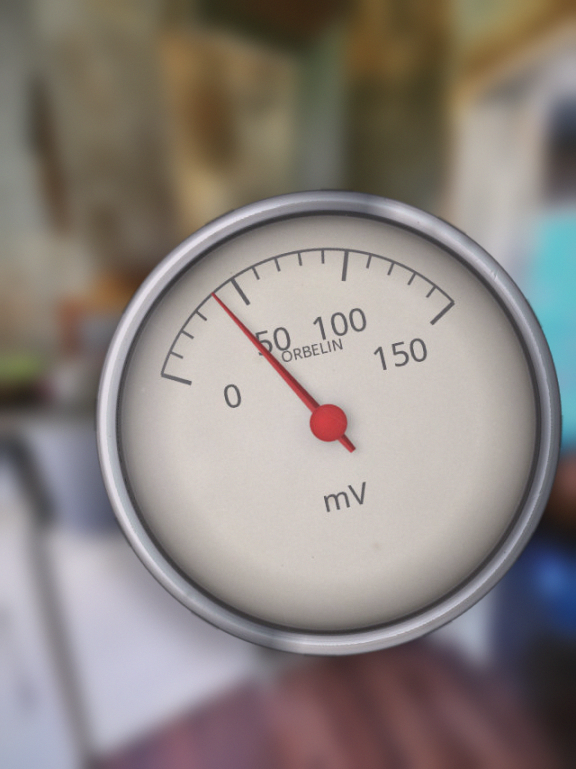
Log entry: 40 mV
